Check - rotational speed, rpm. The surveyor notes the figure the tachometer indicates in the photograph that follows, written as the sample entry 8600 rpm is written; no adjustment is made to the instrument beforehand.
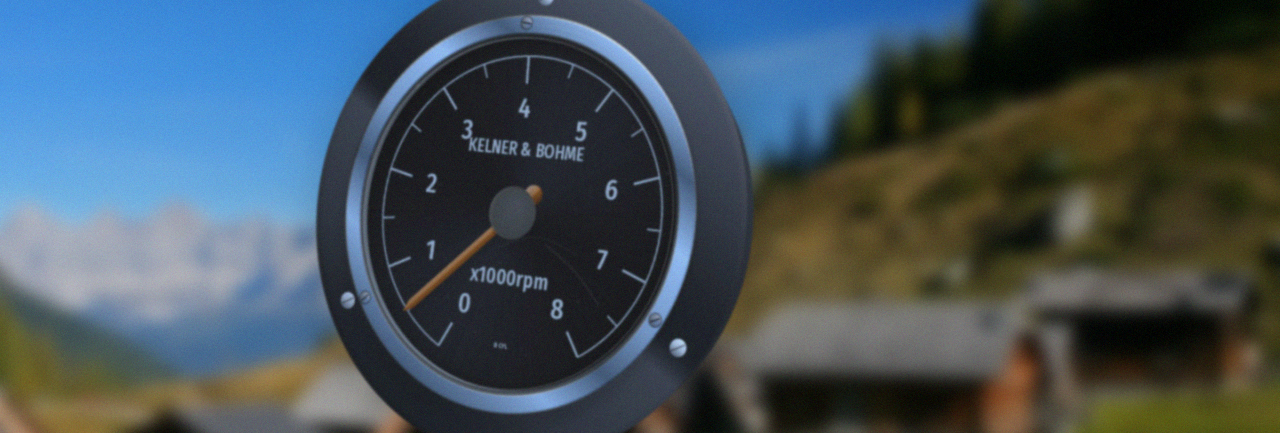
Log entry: 500 rpm
